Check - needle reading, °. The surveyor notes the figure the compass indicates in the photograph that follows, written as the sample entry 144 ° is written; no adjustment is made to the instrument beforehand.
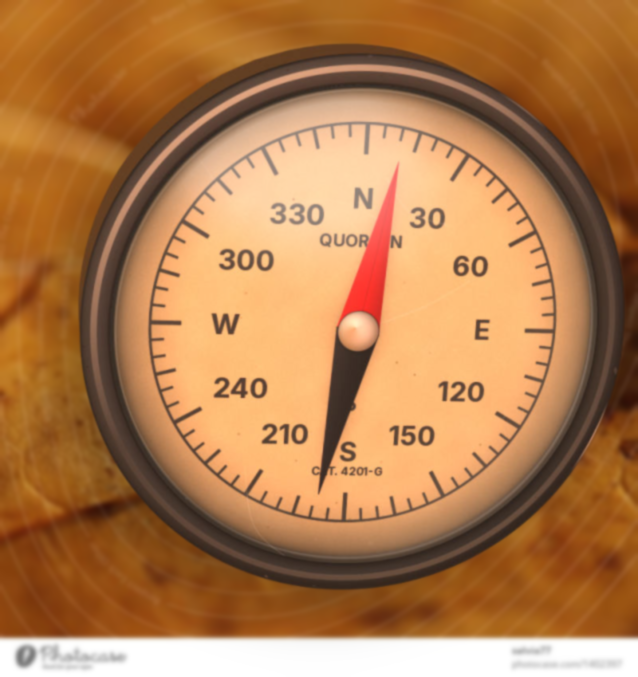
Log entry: 10 °
